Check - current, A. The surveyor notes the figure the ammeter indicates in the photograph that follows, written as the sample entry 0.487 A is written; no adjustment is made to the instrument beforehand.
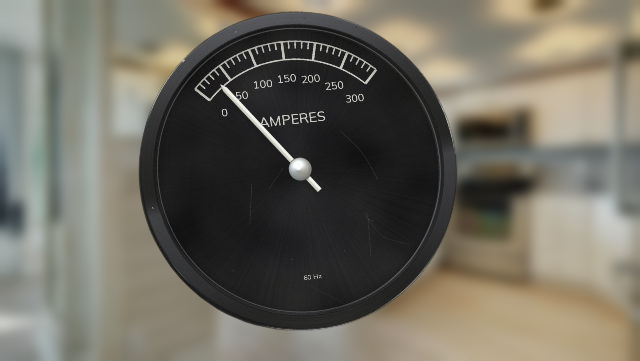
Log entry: 30 A
